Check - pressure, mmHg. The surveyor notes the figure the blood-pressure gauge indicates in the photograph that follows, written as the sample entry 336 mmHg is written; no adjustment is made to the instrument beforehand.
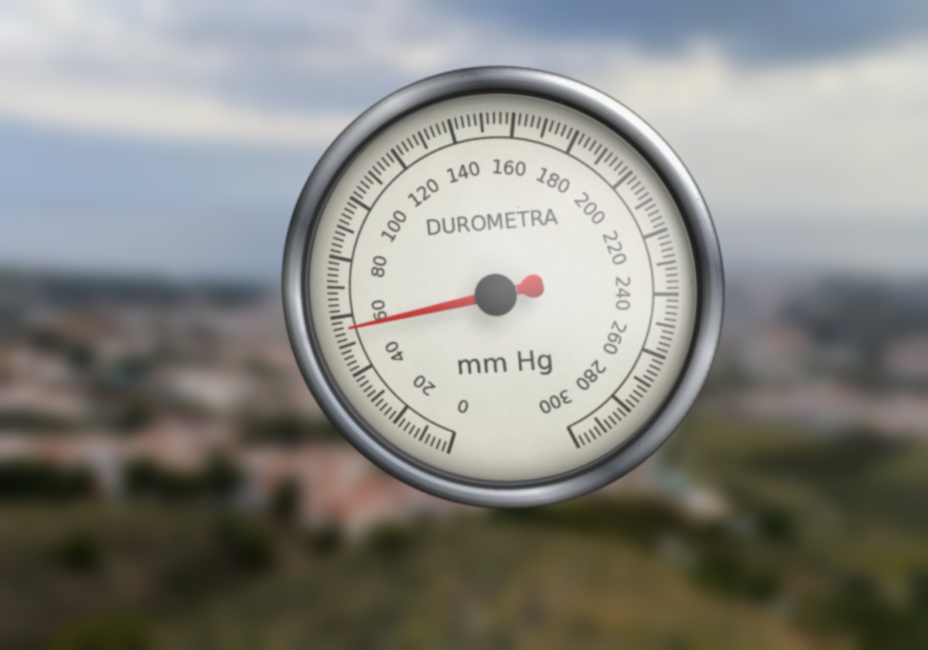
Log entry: 56 mmHg
